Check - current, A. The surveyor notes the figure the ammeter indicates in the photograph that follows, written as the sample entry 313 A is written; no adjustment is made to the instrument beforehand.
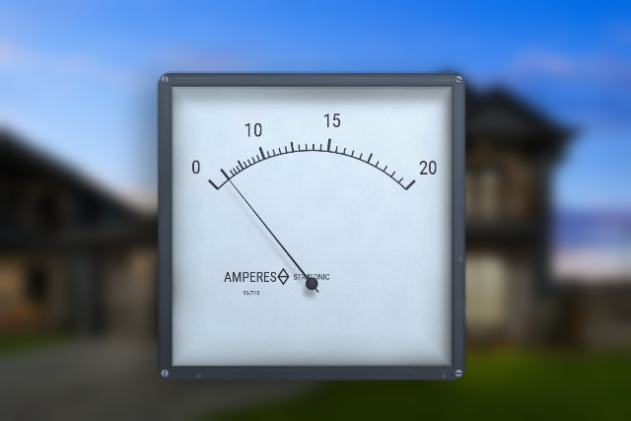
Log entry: 5 A
